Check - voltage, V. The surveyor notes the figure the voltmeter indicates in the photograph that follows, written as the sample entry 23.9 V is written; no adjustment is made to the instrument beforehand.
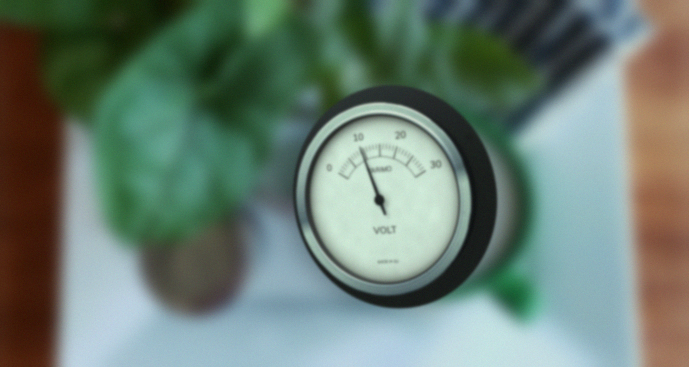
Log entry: 10 V
